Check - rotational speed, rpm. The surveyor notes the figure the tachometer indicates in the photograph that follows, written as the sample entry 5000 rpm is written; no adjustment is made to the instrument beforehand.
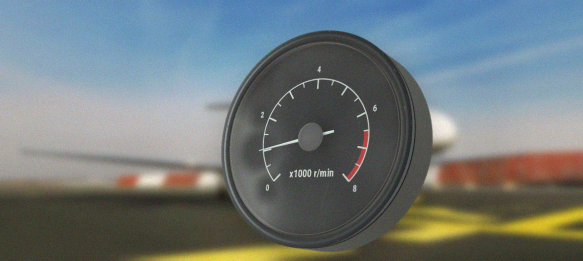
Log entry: 1000 rpm
